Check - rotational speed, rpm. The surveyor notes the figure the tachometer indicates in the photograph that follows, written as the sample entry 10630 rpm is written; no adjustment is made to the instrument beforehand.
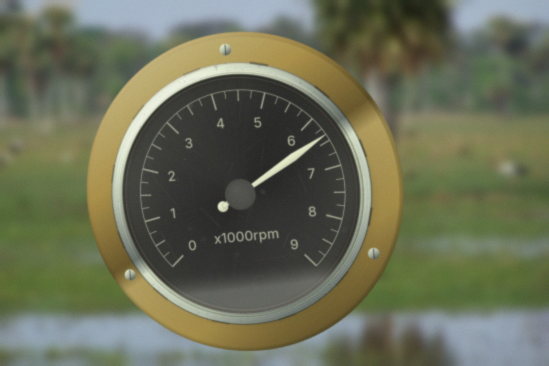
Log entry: 6375 rpm
